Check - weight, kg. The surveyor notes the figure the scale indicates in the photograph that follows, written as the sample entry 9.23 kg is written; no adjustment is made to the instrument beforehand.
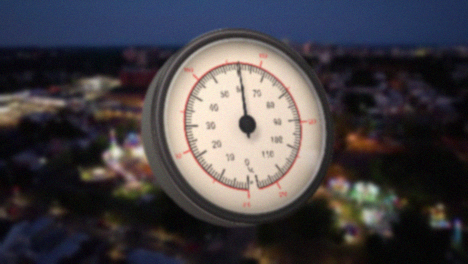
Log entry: 60 kg
